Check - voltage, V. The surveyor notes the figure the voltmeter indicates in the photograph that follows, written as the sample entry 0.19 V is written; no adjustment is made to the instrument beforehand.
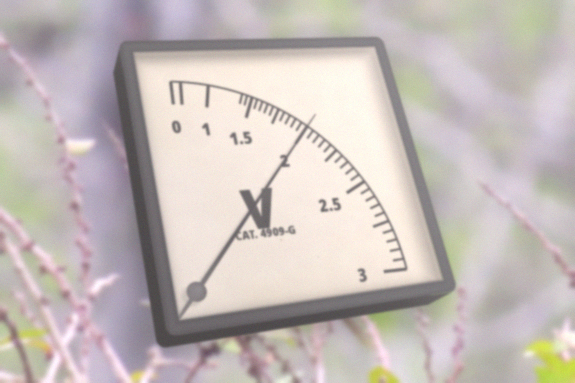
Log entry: 2 V
